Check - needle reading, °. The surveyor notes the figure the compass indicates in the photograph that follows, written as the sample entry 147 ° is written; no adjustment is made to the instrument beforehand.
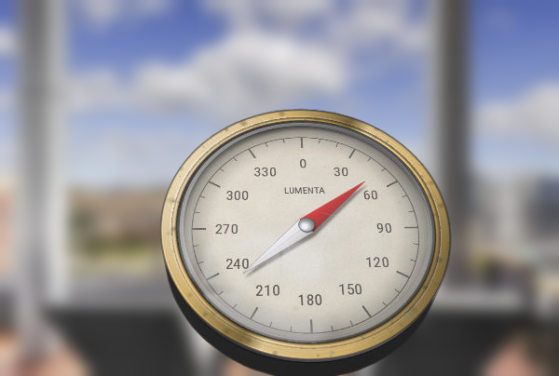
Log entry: 50 °
